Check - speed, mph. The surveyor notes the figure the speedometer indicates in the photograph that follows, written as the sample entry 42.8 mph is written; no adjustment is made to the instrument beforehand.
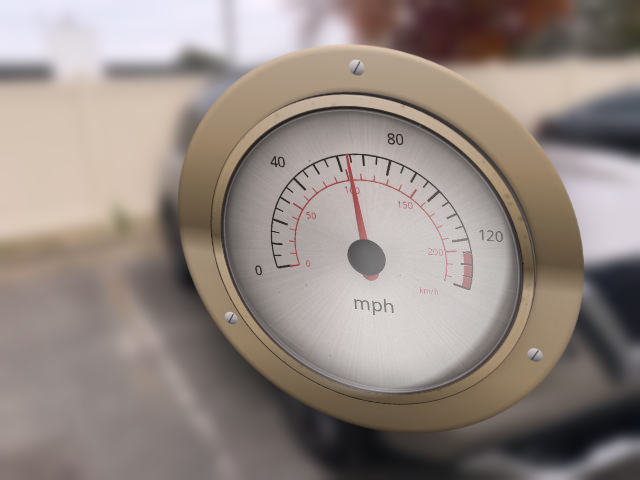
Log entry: 65 mph
